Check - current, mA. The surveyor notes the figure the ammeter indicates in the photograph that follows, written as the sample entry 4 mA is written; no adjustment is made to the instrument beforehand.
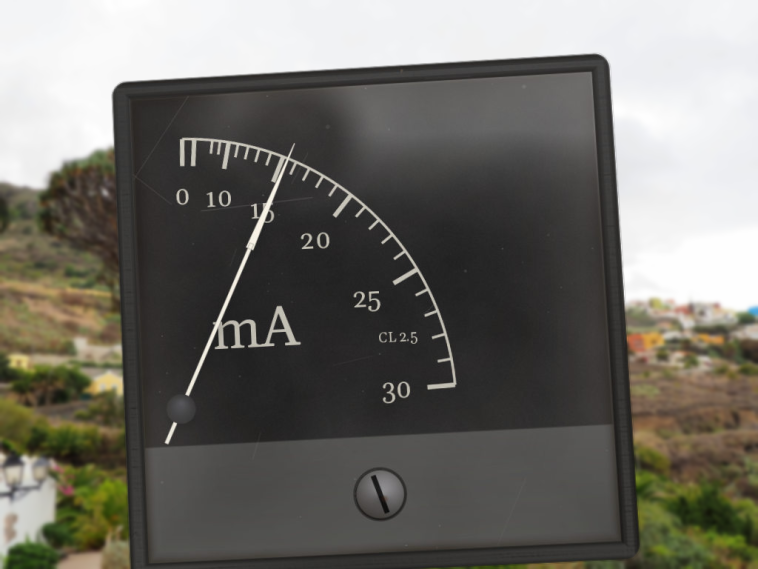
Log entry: 15.5 mA
